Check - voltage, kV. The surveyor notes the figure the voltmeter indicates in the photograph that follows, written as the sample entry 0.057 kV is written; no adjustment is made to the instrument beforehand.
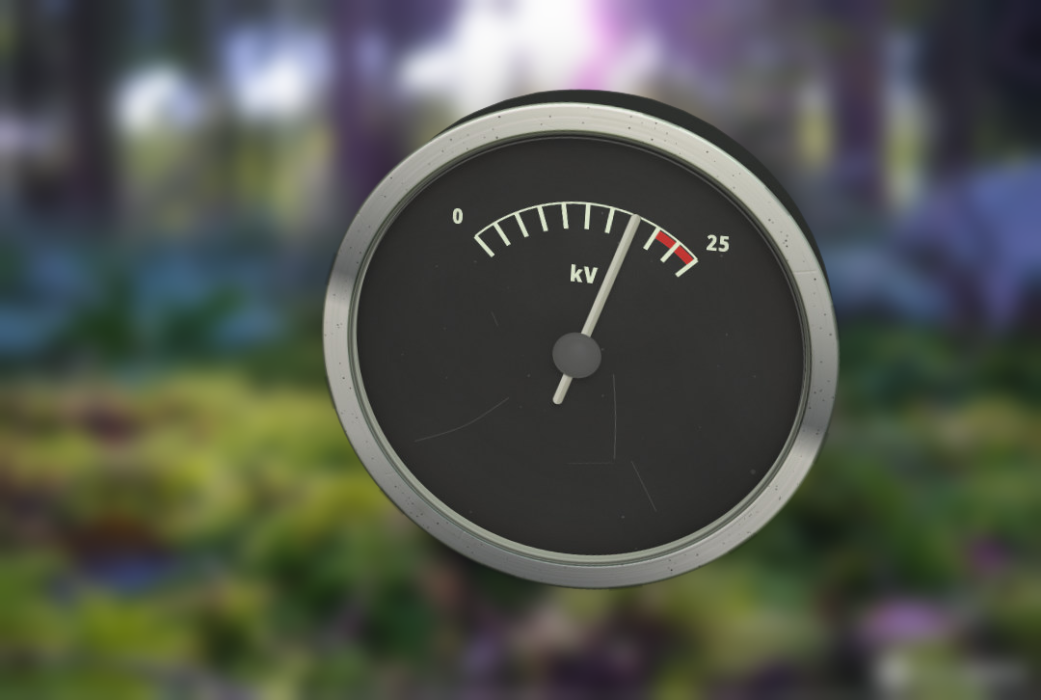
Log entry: 17.5 kV
